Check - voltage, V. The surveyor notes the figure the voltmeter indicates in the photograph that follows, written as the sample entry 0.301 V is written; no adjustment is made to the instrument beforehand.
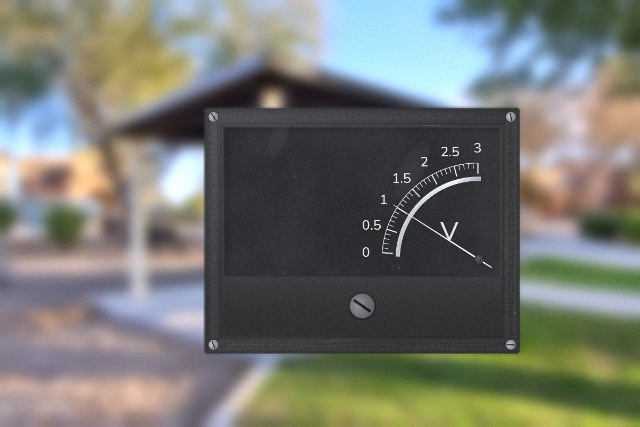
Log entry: 1 V
